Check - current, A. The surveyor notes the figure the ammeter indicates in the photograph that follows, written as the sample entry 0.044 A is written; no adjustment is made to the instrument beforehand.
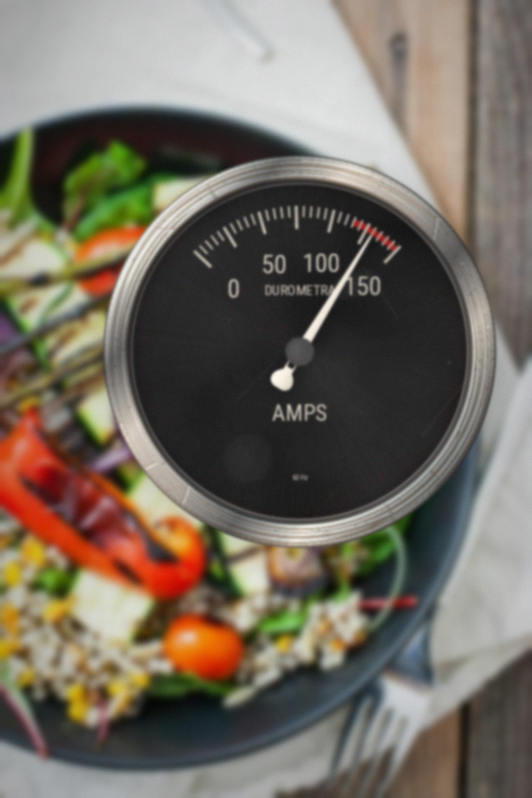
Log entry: 130 A
